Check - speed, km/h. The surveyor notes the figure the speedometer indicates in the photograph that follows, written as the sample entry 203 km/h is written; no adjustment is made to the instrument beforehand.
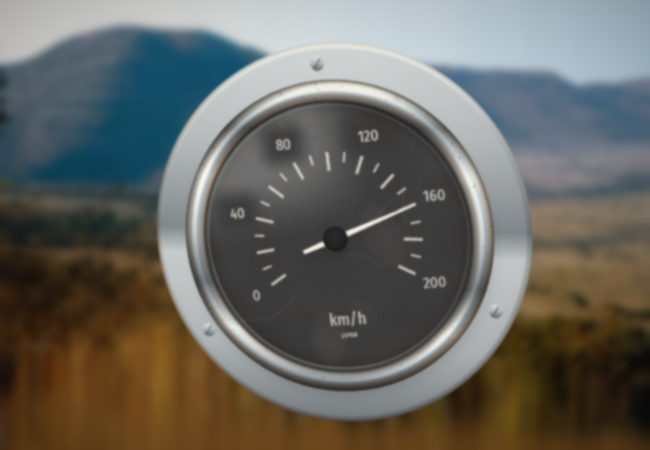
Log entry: 160 km/h
